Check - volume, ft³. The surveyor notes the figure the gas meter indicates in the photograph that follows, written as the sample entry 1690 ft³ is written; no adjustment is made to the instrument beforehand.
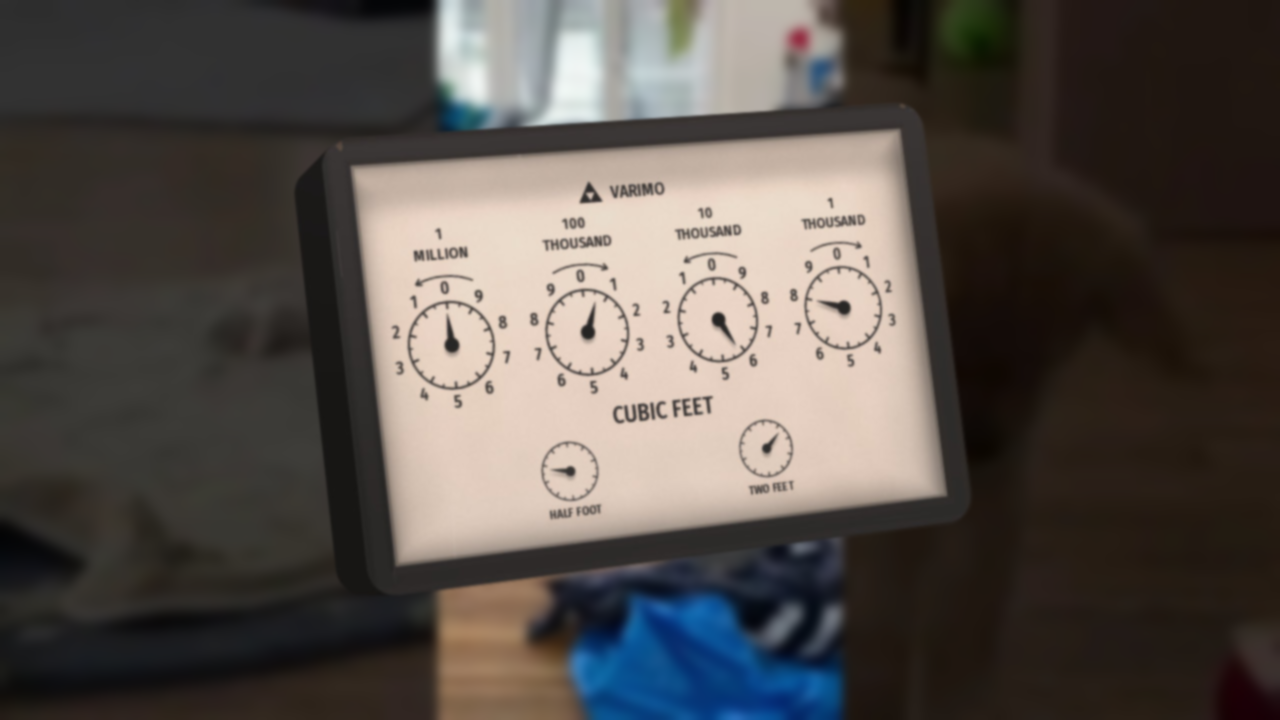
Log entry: 5800 ft³
